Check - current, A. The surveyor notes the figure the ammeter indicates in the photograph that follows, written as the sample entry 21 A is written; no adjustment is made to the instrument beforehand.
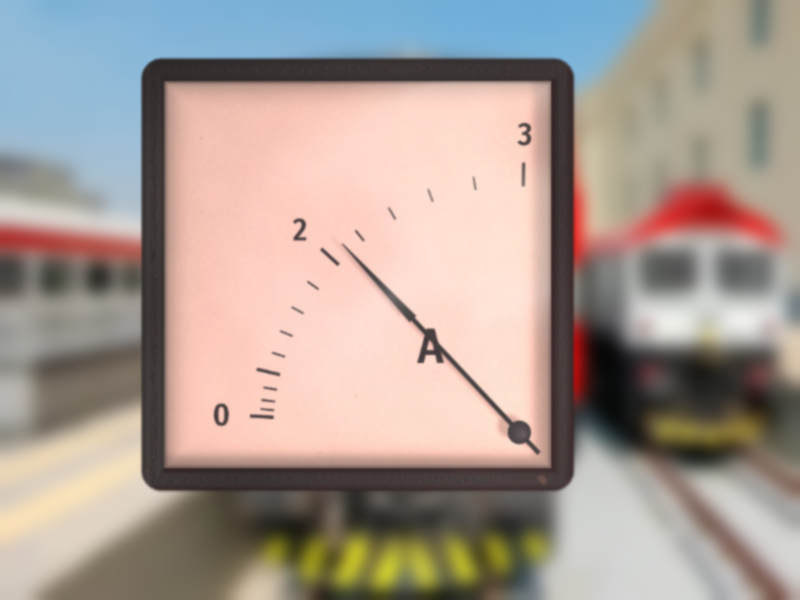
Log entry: 2.1 A
